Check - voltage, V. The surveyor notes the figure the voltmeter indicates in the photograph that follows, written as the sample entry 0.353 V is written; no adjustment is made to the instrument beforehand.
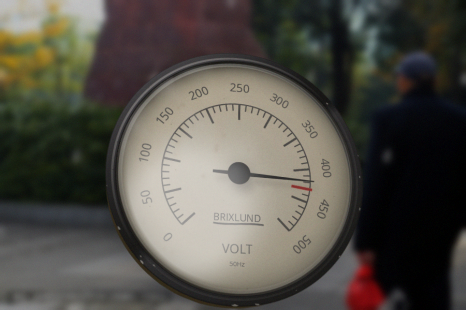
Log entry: 420 V
